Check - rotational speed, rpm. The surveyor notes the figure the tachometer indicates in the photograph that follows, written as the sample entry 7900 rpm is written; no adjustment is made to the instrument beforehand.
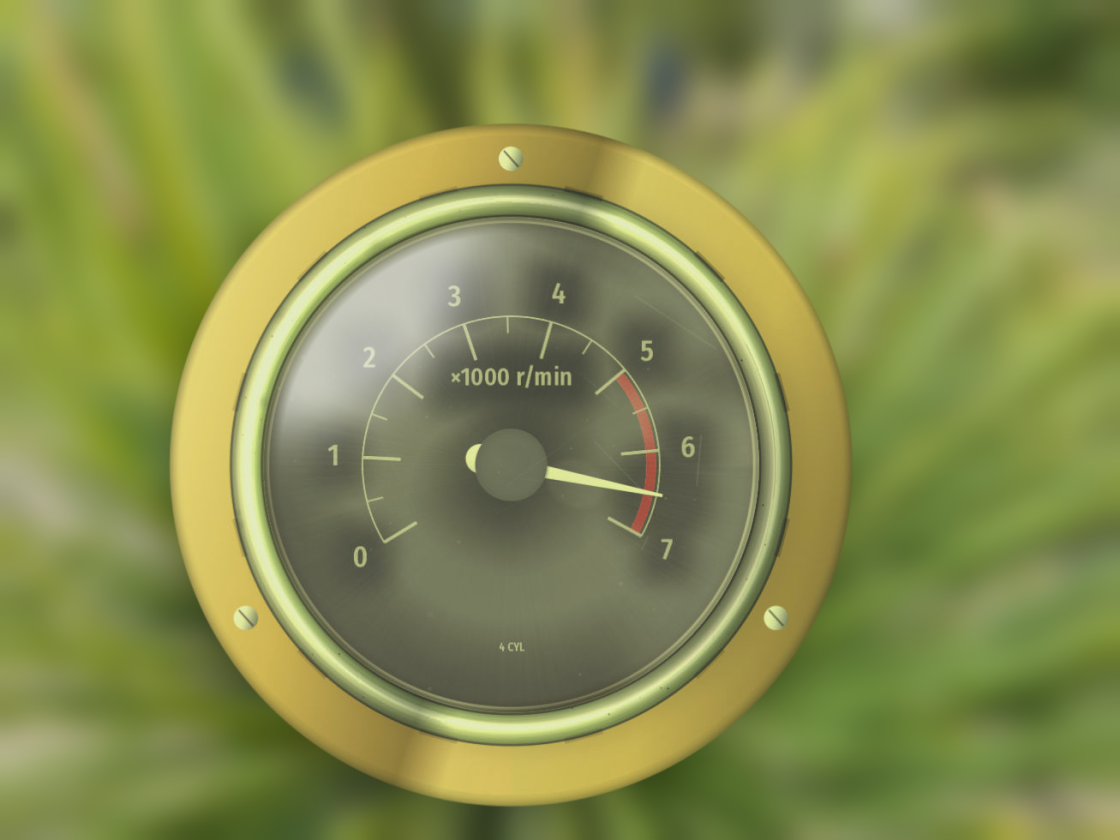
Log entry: 6500 rpm
